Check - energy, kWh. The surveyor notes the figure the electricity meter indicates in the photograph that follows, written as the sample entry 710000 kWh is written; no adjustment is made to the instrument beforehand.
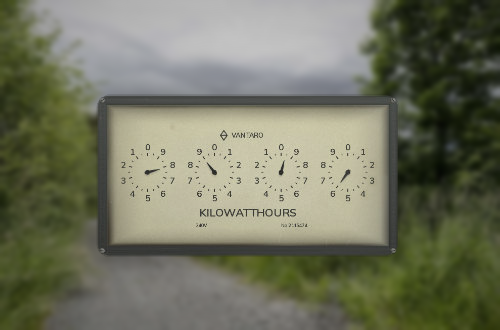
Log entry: 7896 kWh
